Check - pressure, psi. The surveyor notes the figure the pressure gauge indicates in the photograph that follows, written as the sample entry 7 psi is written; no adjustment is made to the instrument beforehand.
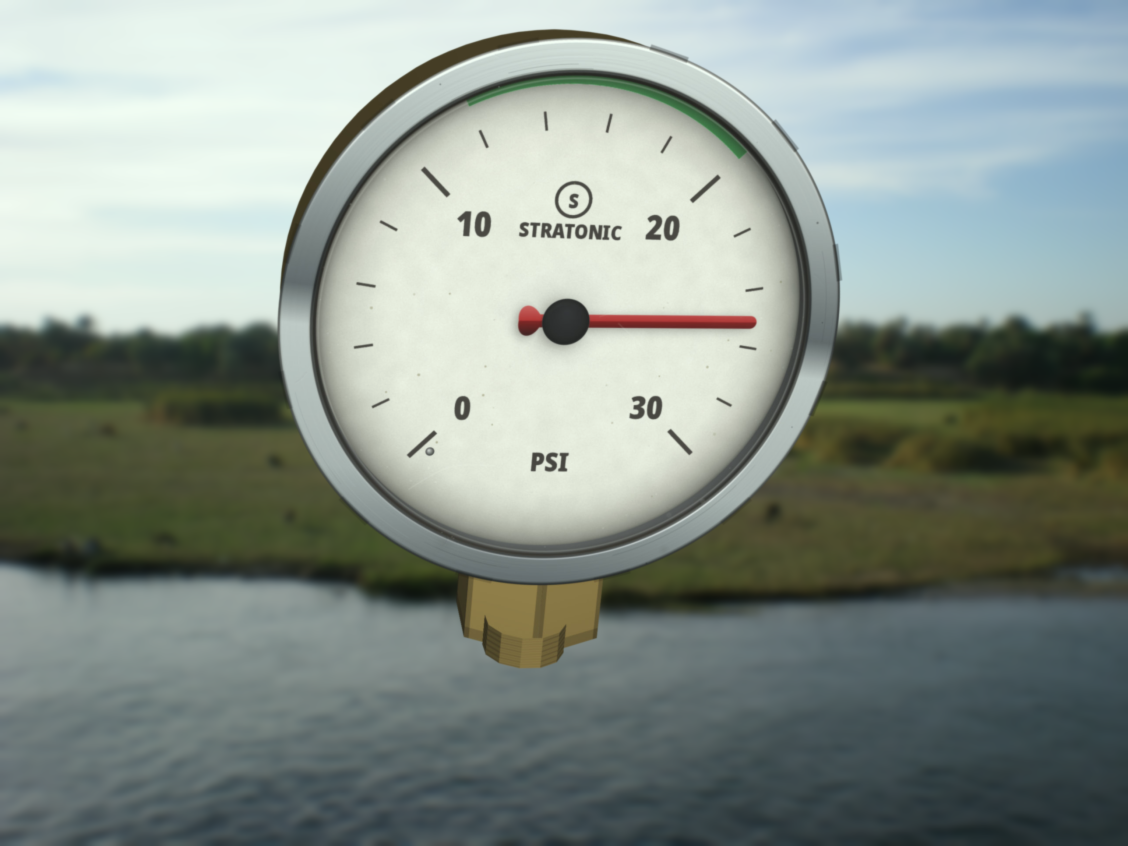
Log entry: 25 psi
